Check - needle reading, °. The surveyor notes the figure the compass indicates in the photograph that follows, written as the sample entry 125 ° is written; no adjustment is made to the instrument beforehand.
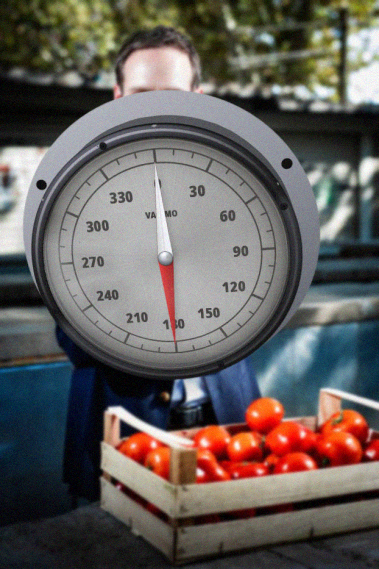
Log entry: 180 °
